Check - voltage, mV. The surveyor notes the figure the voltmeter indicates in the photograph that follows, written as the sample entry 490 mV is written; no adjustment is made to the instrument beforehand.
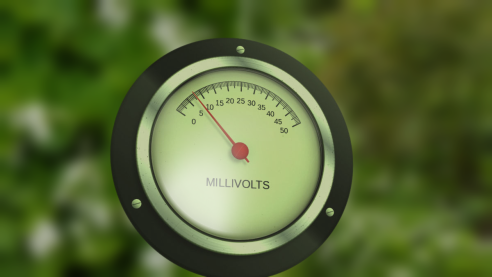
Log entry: 7.5 mV
